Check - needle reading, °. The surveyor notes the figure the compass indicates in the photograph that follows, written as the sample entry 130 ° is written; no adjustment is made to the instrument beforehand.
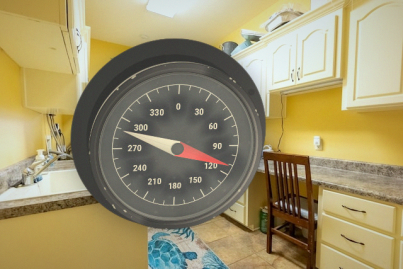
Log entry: 110 °
